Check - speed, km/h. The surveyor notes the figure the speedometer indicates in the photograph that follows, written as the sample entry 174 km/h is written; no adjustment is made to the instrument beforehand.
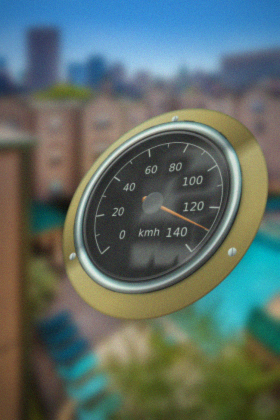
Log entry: 130 km/h
